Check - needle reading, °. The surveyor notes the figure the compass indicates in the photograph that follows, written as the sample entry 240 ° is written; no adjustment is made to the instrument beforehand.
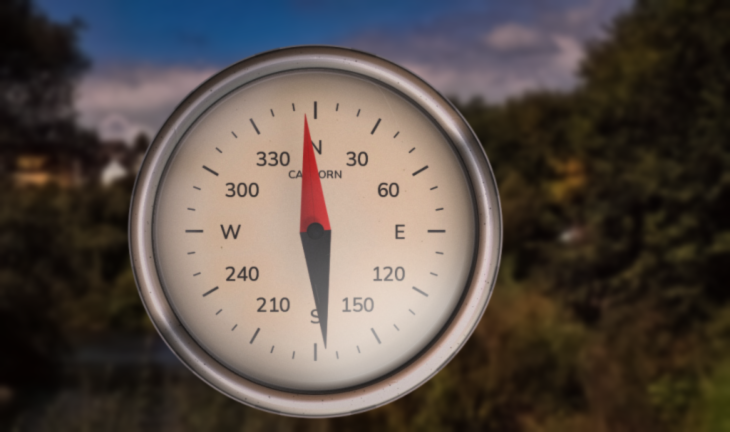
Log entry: 355 °
